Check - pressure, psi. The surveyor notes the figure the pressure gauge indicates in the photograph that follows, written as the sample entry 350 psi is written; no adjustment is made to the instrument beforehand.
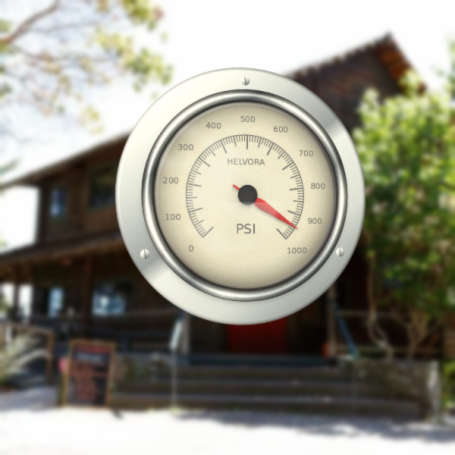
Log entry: 950 psi
